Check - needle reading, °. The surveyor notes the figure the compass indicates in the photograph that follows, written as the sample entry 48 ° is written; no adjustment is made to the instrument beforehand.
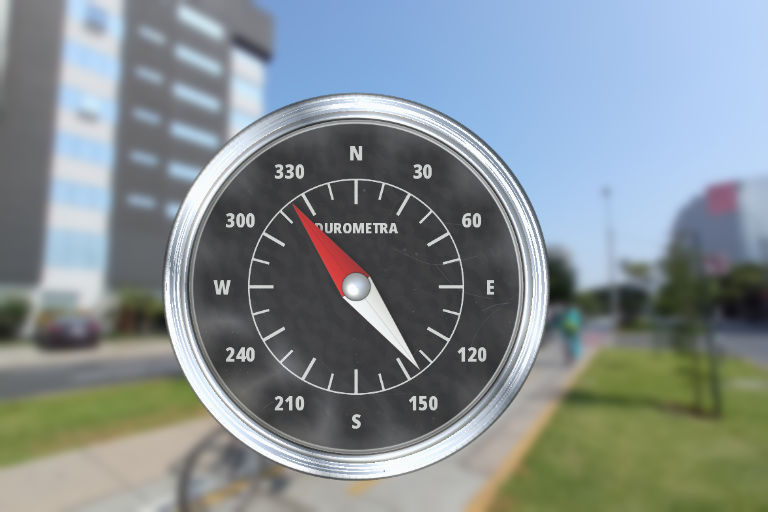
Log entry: 322.5 °
